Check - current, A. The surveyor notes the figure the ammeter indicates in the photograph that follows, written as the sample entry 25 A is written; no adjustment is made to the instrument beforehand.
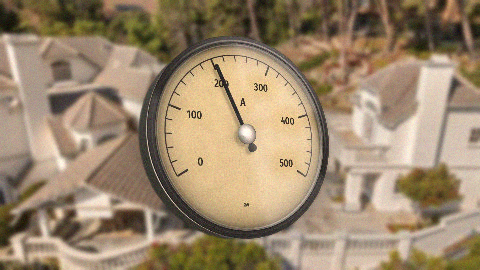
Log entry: 200 A
